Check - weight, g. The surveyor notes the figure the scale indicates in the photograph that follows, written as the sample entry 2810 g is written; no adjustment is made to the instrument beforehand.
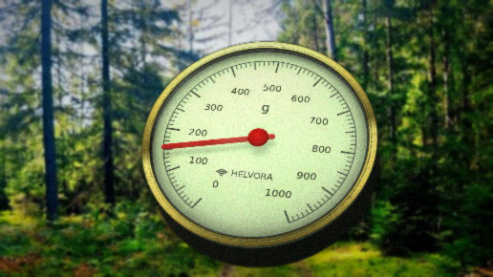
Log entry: 150 g
